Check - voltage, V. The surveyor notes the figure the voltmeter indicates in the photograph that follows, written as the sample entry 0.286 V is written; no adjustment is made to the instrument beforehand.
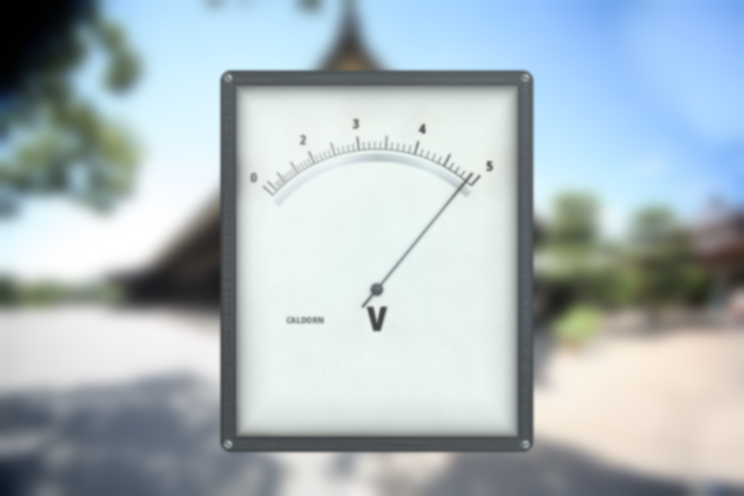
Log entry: 4.9 V
